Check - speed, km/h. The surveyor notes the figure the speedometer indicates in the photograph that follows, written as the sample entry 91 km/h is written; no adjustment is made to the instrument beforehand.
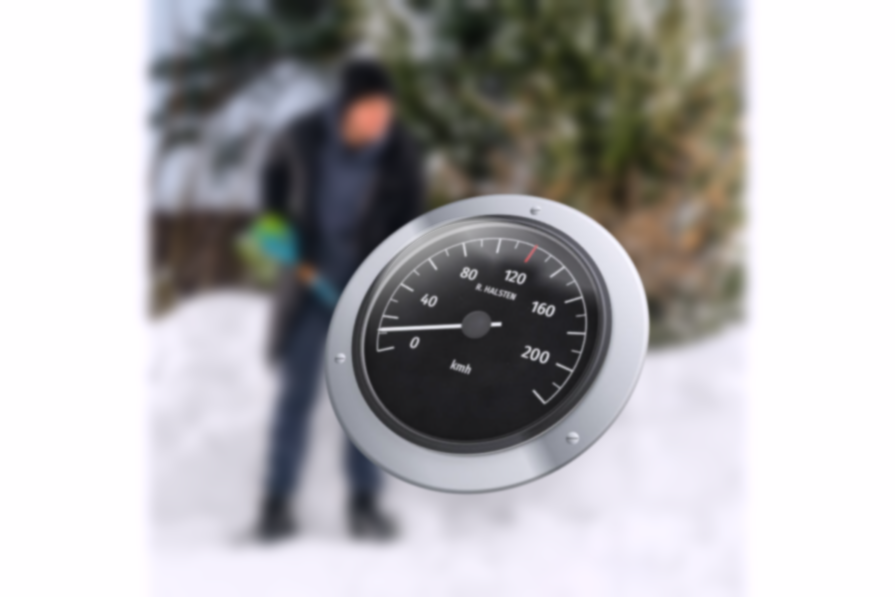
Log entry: 10 km/h
